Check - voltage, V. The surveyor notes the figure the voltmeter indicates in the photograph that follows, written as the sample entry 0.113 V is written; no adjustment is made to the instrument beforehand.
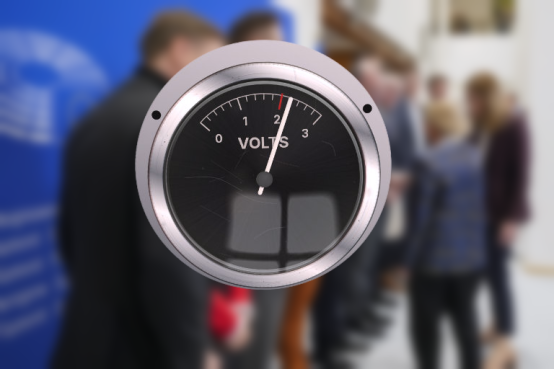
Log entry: 2.2 V
